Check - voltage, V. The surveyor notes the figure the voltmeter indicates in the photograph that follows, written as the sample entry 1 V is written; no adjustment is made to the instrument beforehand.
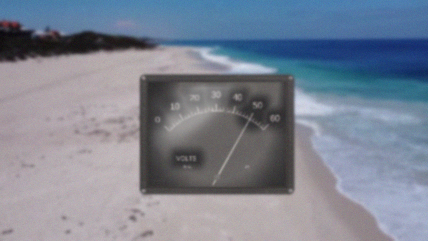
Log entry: 50 V
